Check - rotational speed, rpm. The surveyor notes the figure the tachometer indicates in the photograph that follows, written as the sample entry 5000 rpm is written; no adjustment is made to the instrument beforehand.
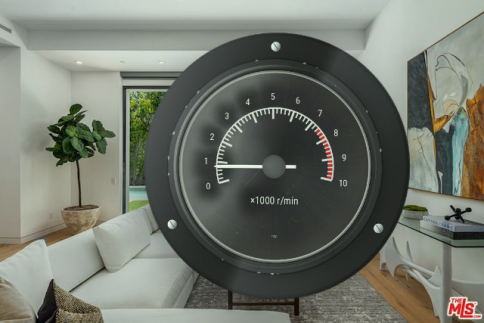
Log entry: 800 rpm
